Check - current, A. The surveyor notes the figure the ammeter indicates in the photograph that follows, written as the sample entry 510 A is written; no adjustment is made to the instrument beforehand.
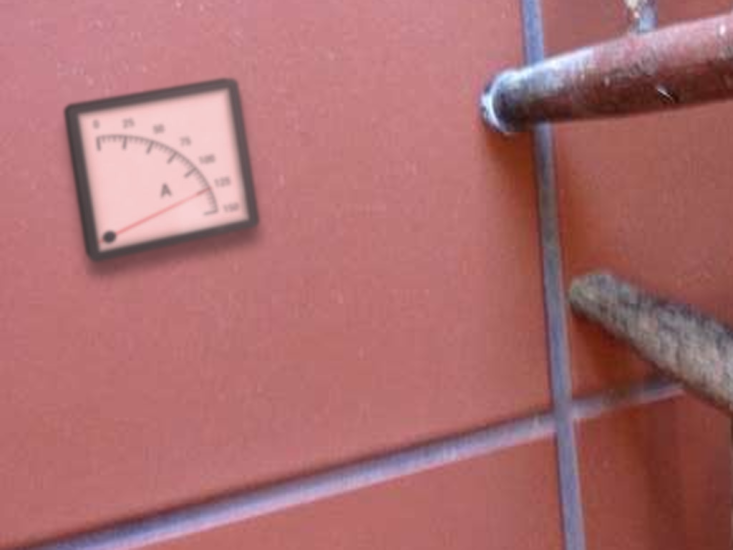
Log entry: 125 A
